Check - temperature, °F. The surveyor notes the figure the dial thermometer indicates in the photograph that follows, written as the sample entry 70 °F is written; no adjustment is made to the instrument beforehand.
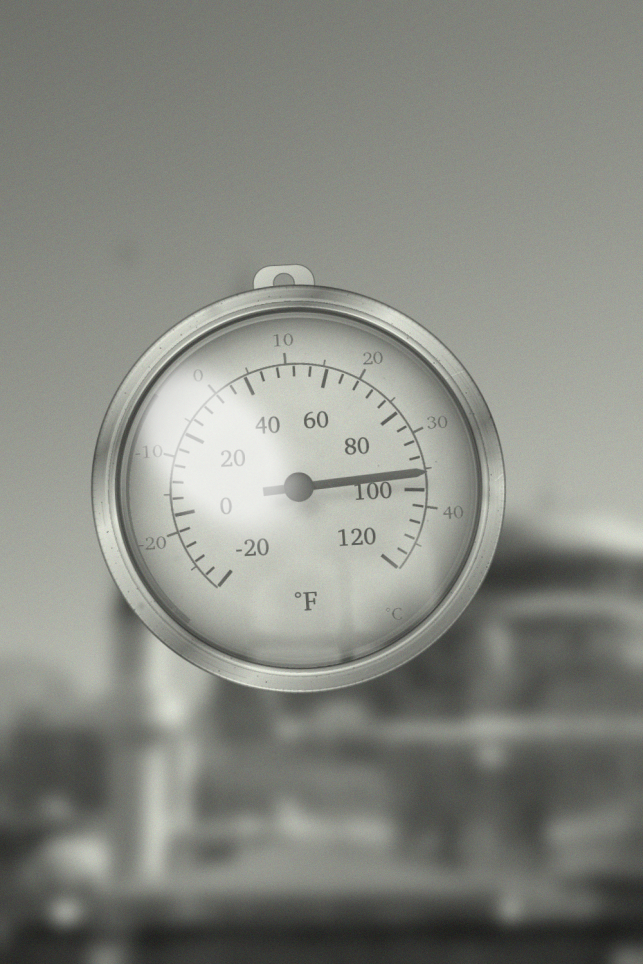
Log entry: 96 °F
